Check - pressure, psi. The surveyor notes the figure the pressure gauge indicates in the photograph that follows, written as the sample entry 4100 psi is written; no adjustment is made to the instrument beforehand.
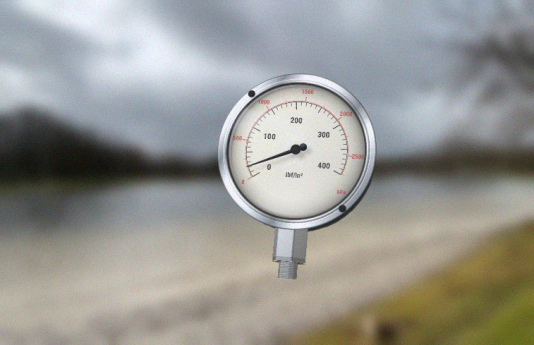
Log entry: 20 psi
